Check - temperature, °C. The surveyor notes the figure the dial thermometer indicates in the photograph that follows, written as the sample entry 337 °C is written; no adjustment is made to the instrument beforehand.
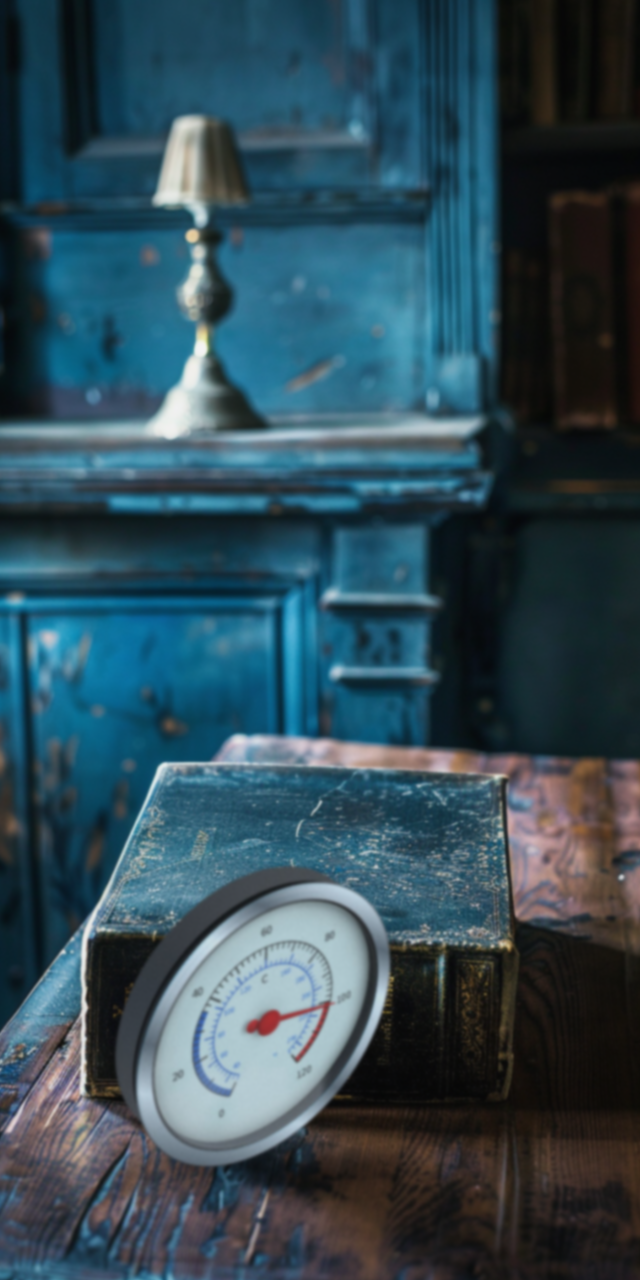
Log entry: 100 °C
